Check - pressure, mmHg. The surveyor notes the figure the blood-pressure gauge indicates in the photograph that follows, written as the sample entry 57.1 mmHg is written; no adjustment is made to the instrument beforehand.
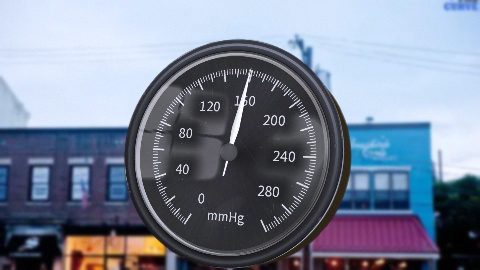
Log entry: 160 mmHg
